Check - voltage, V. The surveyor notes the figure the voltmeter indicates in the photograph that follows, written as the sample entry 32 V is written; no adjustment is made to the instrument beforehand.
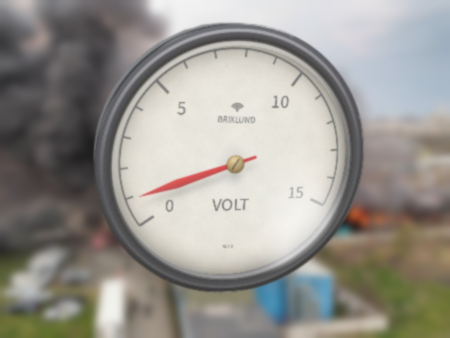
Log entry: 1 V
